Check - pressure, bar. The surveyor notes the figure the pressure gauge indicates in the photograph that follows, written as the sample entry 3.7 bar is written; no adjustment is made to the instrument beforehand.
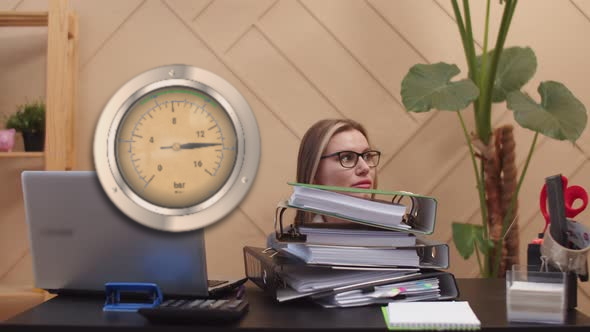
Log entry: 13.5 bar
